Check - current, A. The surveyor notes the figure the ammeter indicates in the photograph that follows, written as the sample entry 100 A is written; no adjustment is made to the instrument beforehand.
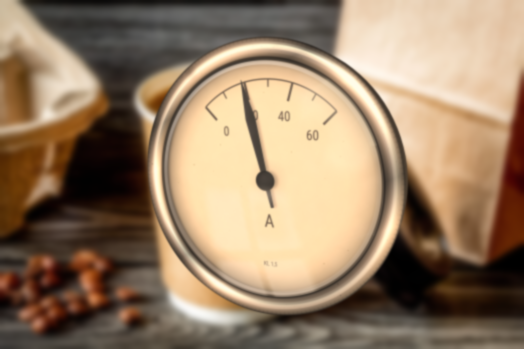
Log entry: 20 A
